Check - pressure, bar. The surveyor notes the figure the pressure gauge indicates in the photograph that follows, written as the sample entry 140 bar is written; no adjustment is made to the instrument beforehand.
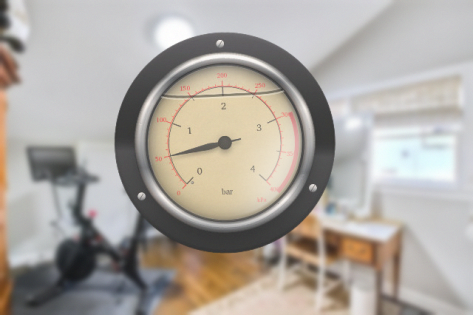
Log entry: 0.5 bar
